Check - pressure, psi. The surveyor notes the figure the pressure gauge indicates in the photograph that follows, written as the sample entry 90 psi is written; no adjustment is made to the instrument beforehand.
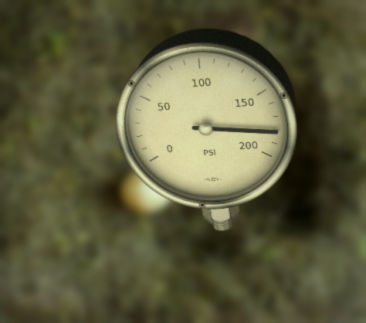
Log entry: 180 psi
